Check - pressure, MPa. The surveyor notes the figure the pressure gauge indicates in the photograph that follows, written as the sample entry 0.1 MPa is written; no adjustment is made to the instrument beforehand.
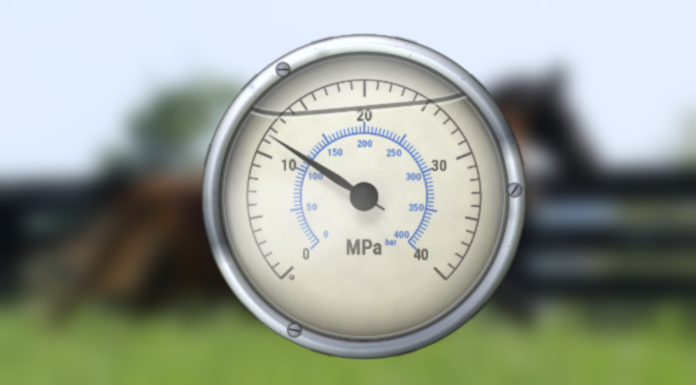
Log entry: 11.5 MPa
